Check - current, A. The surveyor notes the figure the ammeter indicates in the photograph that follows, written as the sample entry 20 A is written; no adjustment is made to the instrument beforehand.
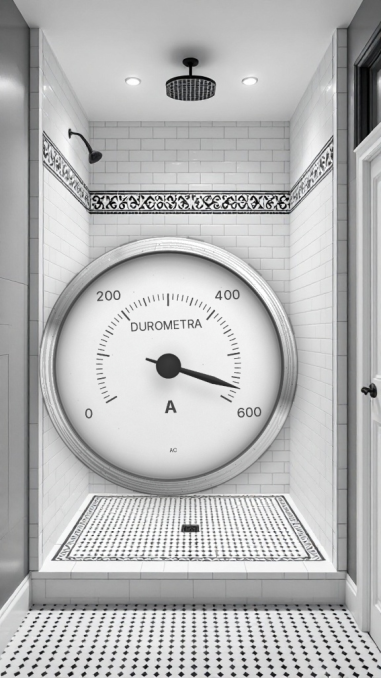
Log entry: 570 A
